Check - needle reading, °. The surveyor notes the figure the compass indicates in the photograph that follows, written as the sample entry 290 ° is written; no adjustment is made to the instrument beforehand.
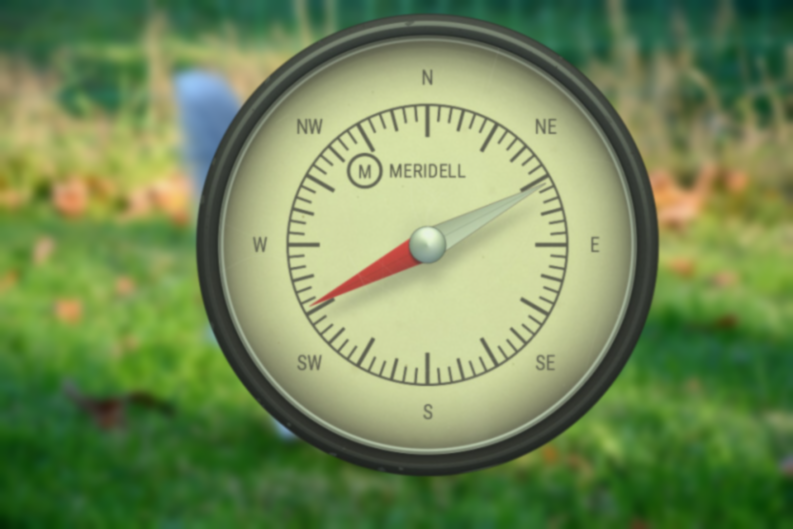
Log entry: 242.5 °
